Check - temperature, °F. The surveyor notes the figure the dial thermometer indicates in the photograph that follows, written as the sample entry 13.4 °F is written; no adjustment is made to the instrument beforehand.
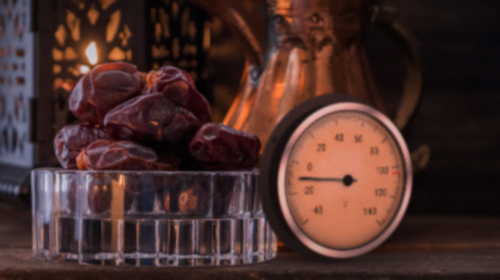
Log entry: -10 °F
